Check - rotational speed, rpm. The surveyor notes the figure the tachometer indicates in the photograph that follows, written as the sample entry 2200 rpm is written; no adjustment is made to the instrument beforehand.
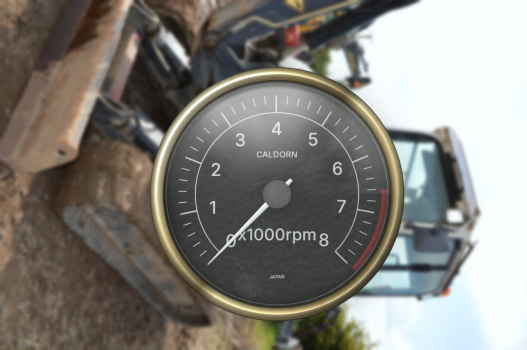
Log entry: 0 rpm
